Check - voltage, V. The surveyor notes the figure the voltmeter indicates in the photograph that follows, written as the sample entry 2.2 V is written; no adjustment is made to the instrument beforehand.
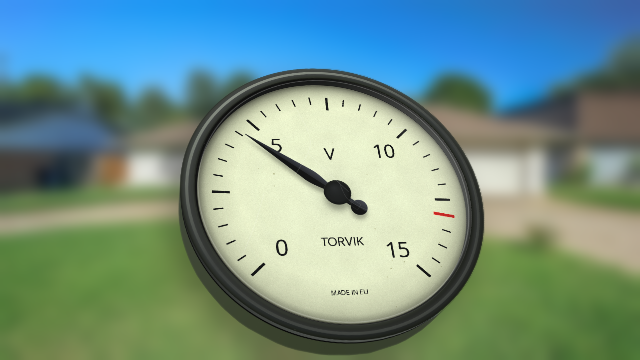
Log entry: 4.5 V
